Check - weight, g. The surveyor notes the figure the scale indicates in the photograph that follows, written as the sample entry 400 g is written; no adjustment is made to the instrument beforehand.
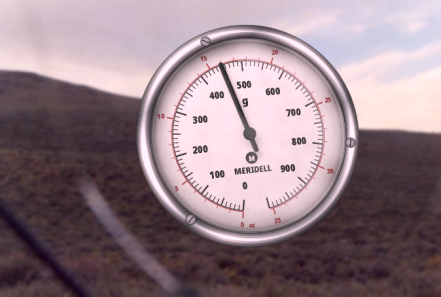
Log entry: 450 g
